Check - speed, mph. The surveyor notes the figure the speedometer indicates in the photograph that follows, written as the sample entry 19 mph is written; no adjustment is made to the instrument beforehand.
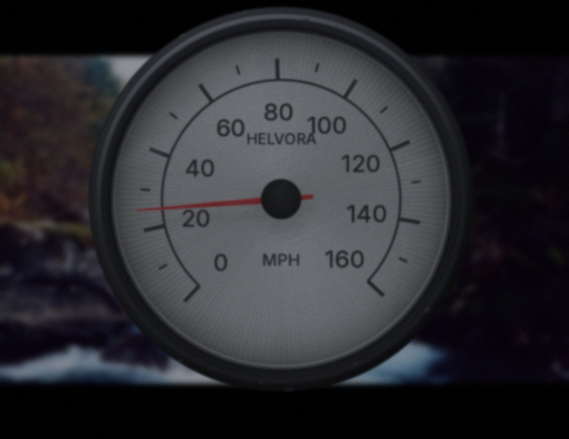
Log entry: 25 mph
